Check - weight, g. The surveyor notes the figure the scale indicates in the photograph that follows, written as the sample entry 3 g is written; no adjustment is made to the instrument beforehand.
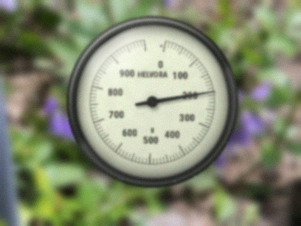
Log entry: 200 g
